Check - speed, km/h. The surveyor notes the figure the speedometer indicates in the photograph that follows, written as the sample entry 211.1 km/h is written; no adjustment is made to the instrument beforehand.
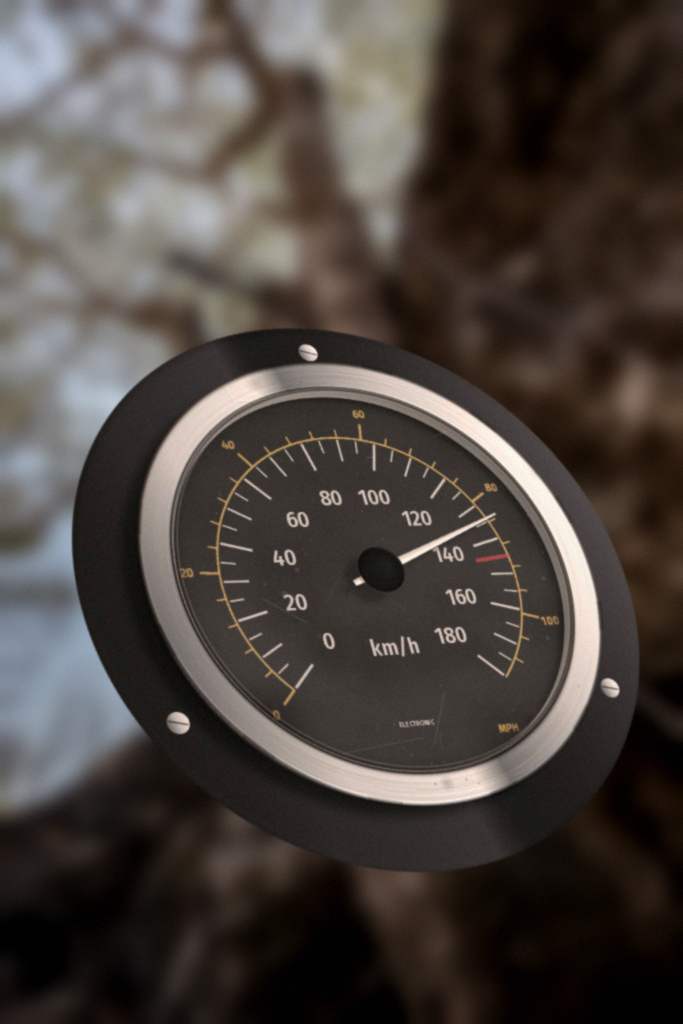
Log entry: 135 km/h
